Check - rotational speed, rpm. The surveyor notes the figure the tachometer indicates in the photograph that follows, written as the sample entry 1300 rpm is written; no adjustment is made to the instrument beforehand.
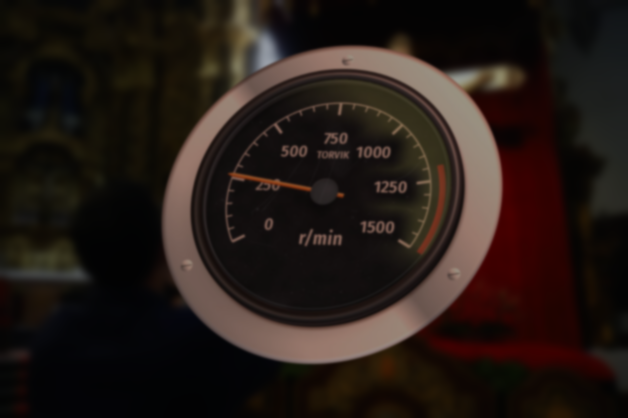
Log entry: 250 rpm
